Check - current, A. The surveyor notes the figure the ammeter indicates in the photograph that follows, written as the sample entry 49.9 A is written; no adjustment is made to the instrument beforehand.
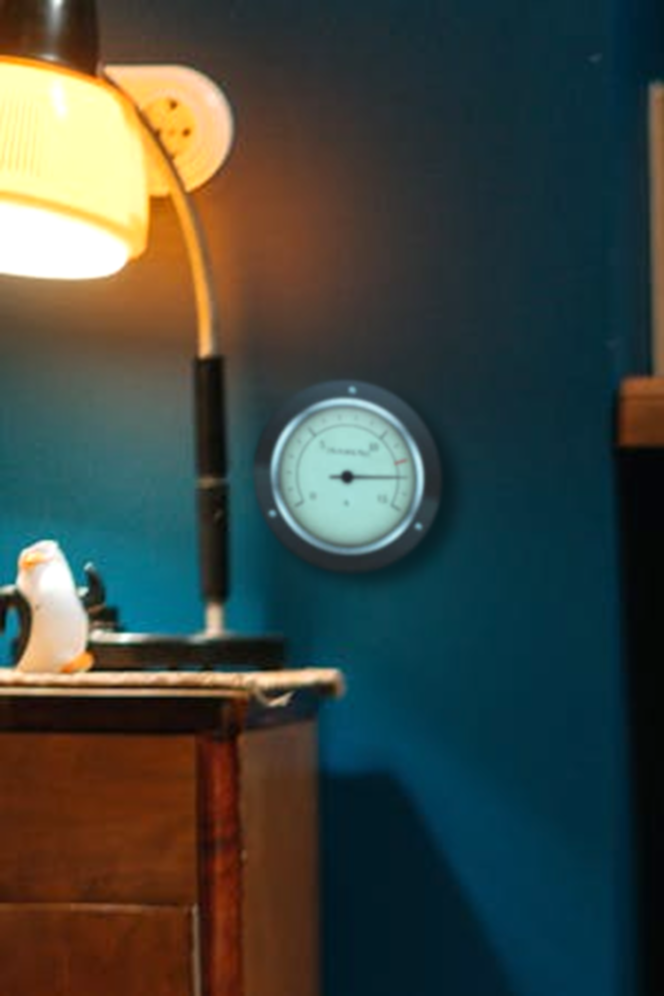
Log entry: 13 A
